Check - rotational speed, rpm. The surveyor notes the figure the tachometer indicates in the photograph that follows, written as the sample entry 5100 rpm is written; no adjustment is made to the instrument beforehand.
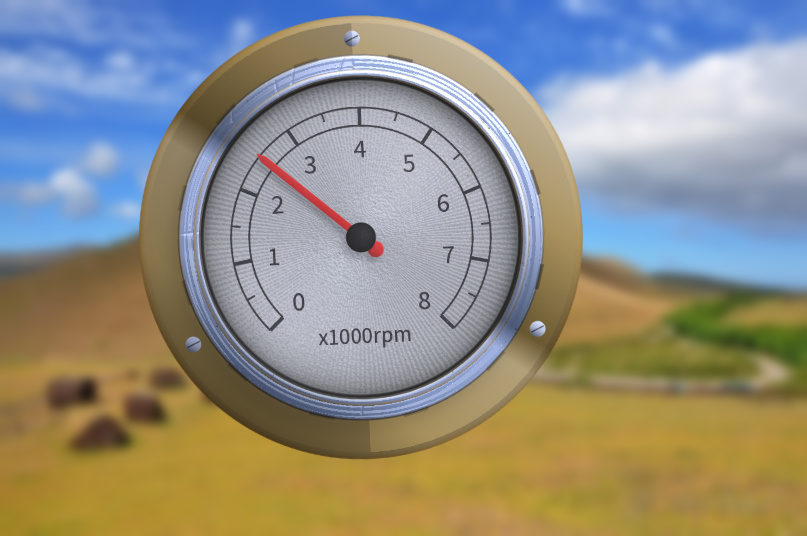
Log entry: 2500 rpm
